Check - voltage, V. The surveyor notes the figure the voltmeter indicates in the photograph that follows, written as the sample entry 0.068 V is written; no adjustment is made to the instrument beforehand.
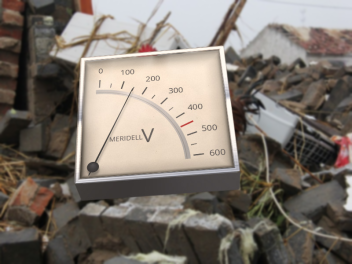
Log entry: 150 V
